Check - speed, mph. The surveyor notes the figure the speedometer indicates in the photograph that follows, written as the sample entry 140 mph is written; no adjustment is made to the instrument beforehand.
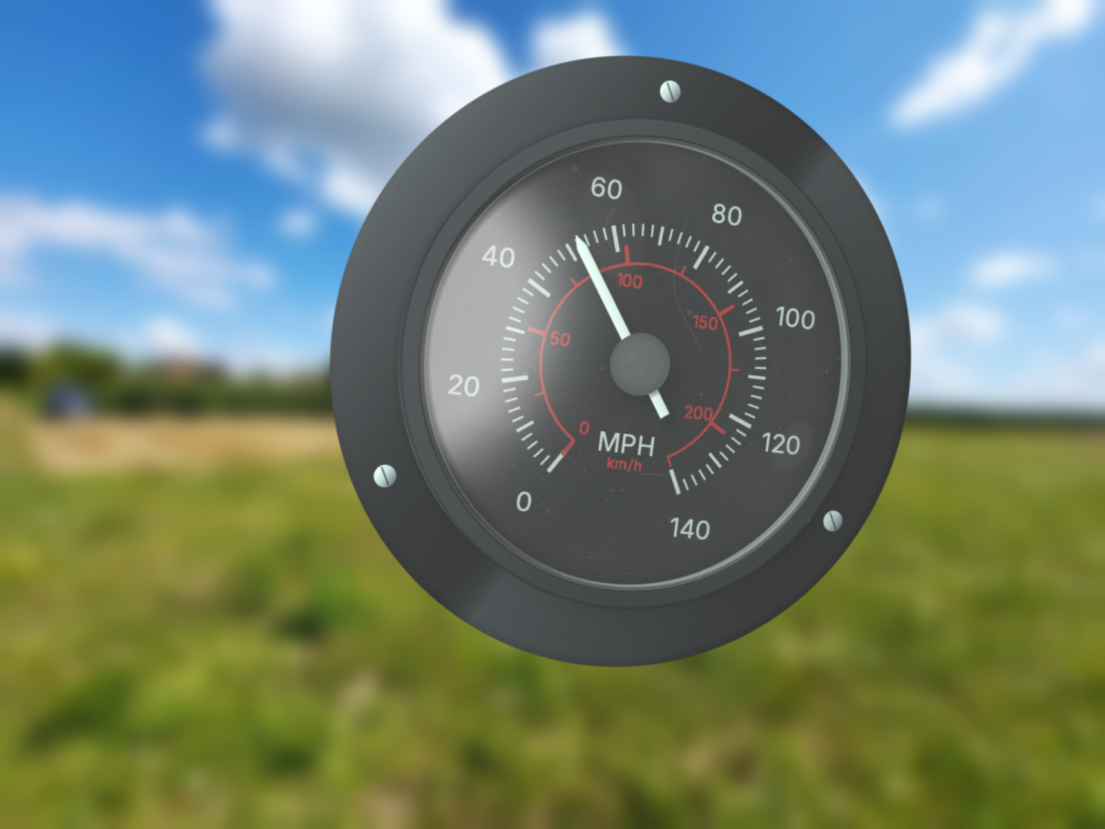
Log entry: 52 mph
